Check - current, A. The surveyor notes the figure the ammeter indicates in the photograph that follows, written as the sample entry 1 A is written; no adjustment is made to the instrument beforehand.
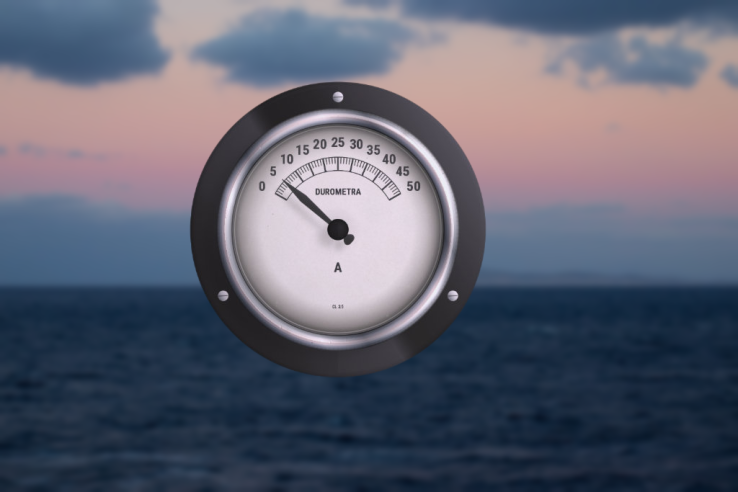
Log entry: 5 A
